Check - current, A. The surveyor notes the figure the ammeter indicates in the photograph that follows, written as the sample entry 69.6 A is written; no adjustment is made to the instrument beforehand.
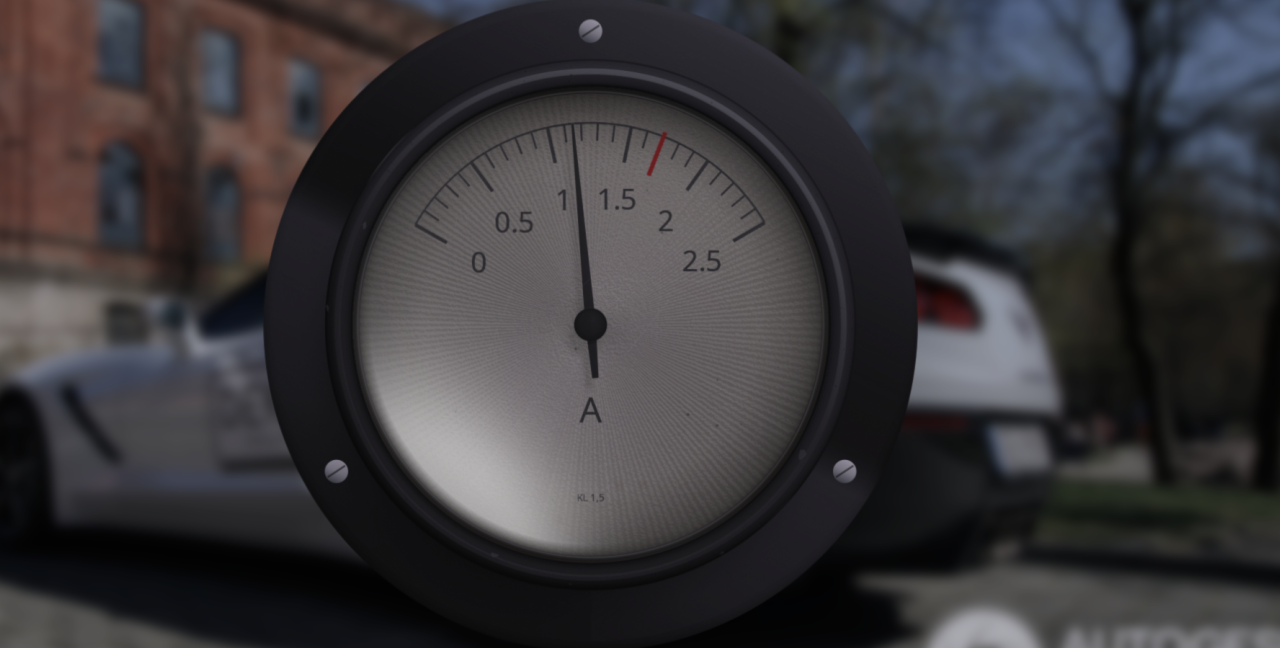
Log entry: 1.15 A
